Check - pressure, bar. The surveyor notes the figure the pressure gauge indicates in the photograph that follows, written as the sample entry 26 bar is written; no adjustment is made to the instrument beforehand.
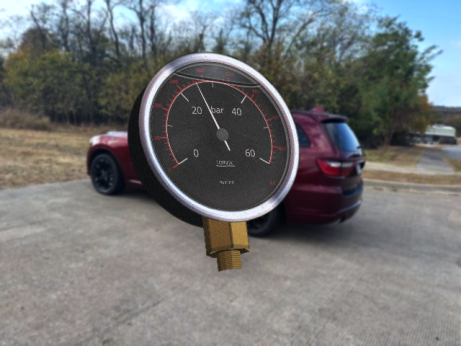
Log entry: 25 bar
